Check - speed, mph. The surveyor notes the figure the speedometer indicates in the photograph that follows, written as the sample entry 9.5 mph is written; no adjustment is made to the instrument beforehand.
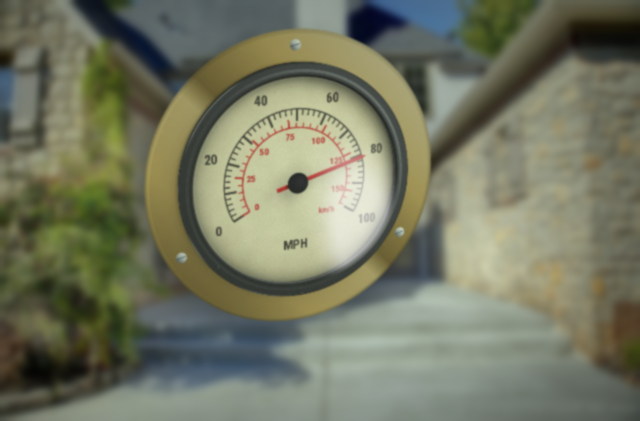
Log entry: 80 mph
